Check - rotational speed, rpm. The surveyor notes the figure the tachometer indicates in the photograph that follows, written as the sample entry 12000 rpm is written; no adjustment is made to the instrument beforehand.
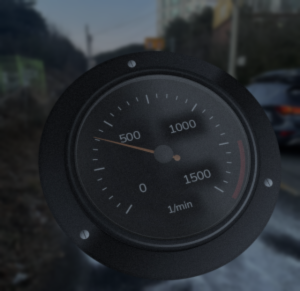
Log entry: 400 rpm
